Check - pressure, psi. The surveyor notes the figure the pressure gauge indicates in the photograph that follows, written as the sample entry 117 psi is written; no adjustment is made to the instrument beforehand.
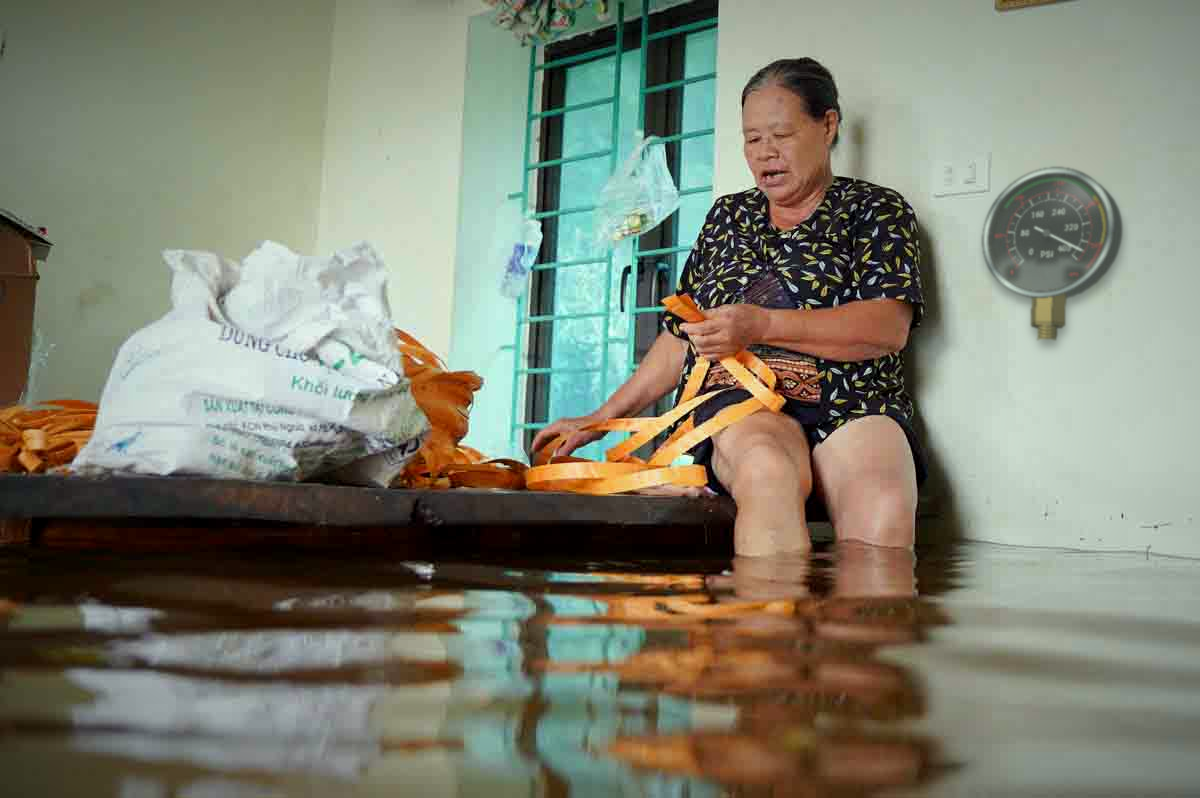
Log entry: 380 psi
